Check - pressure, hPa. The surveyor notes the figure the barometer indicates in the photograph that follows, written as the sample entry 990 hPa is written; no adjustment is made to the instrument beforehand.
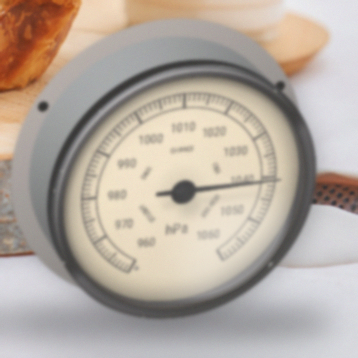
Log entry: 1040 hPa
